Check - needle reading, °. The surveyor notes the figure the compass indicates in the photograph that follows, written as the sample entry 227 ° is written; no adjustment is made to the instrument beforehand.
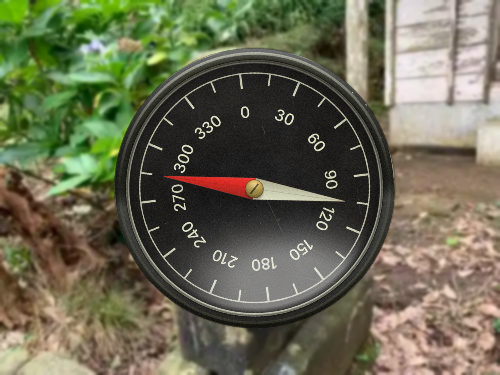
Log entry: 285 °
